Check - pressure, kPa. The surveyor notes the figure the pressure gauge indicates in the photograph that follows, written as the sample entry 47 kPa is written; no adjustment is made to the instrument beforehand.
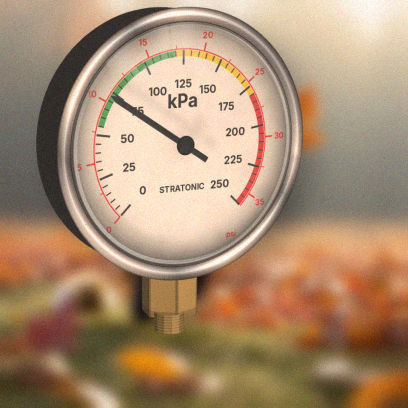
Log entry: 72.5 kPa
